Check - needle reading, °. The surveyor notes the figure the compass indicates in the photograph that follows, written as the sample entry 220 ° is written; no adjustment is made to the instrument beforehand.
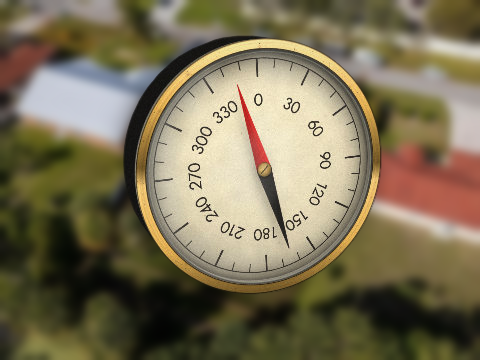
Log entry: 345 °
